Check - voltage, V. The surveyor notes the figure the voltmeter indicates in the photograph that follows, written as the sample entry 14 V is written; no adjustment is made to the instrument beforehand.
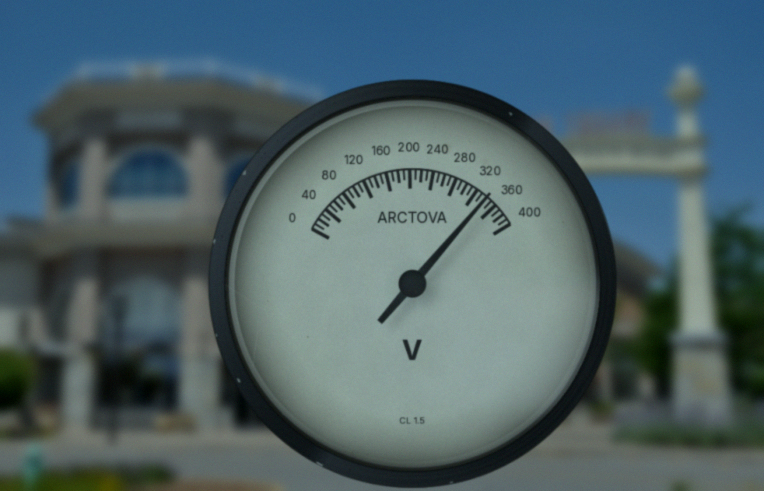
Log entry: 340 V
